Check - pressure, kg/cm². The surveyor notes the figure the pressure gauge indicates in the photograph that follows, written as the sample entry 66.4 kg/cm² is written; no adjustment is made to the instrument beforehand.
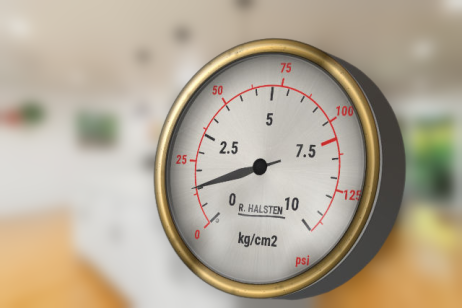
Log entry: 1 kg/cm²
